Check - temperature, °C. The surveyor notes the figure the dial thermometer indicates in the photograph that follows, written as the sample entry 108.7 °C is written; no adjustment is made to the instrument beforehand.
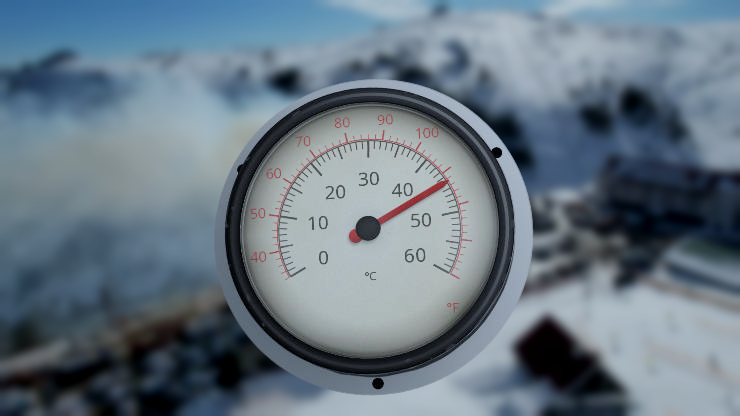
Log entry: 45 °C
